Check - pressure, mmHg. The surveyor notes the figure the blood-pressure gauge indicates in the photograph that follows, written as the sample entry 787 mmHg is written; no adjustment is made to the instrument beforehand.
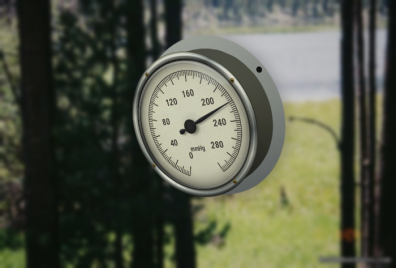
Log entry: 220 mmHg
